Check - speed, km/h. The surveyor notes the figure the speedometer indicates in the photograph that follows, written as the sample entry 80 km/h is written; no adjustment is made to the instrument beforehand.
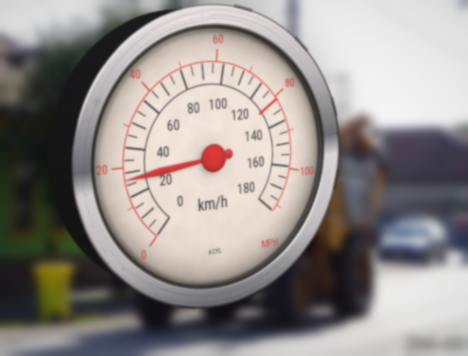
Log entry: 27.5 km/h
